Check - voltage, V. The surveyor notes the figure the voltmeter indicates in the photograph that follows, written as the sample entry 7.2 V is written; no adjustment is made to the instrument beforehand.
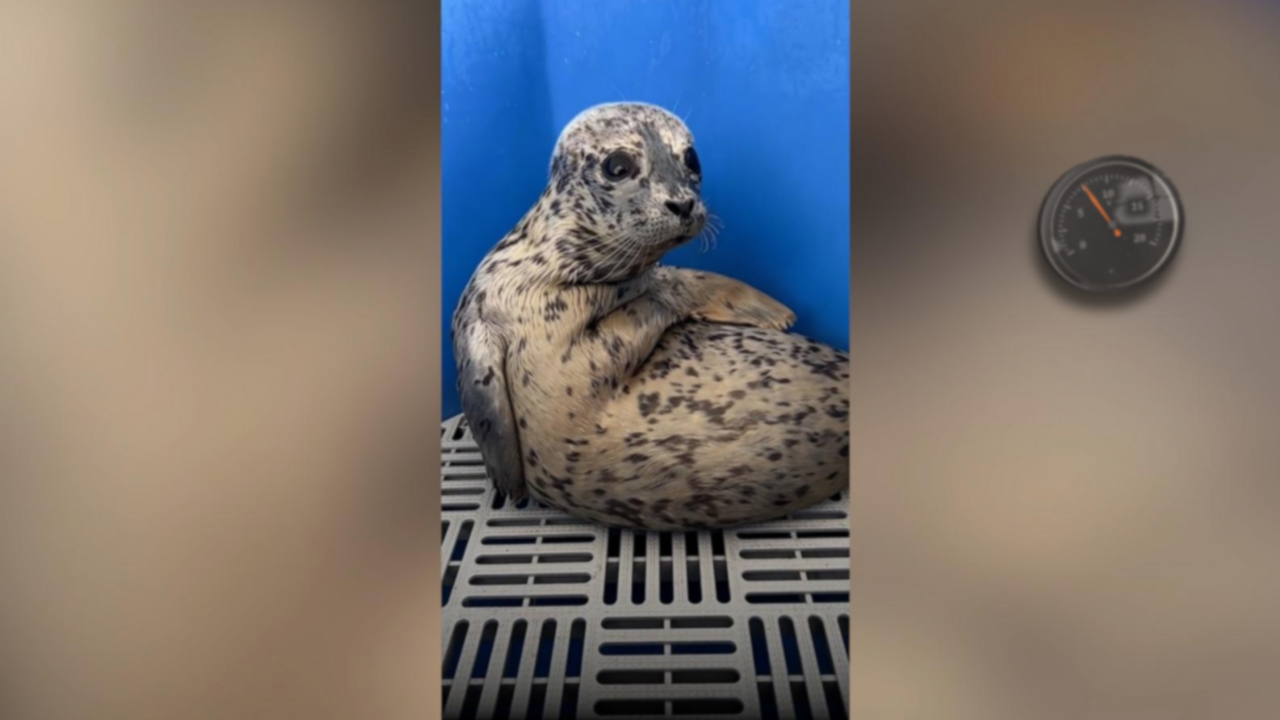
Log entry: 7.5 V
